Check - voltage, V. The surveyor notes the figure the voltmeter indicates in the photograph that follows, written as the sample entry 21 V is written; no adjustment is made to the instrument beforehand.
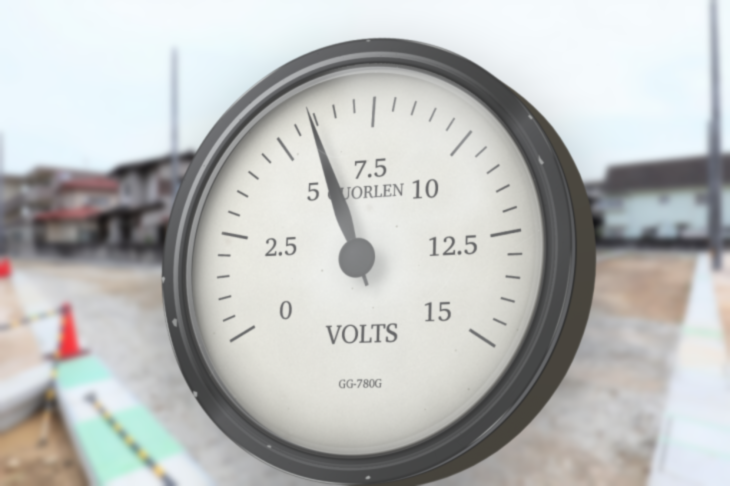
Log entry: 6 V
